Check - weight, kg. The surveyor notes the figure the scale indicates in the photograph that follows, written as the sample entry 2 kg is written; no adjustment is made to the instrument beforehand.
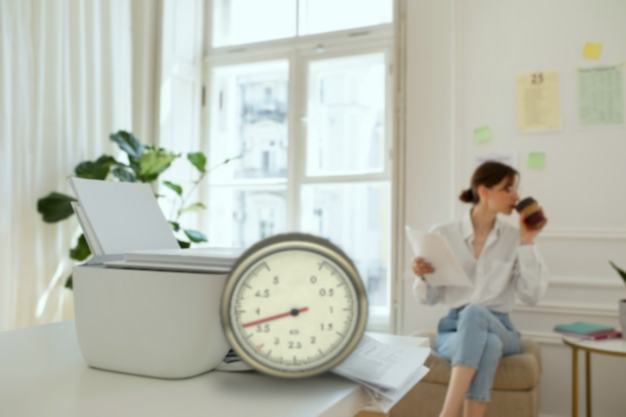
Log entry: 3.75 kg
